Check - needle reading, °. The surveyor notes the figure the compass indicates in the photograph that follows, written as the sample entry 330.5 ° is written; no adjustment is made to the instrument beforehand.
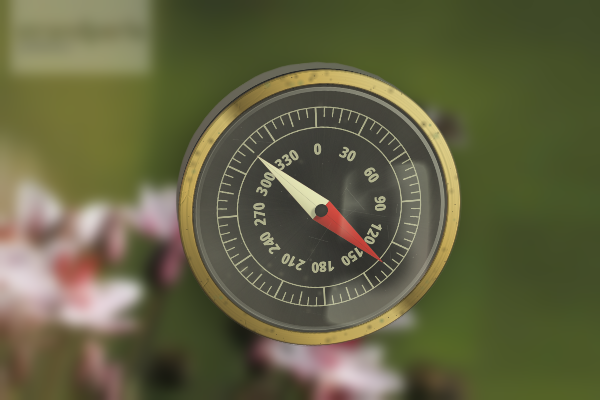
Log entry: 135 °
